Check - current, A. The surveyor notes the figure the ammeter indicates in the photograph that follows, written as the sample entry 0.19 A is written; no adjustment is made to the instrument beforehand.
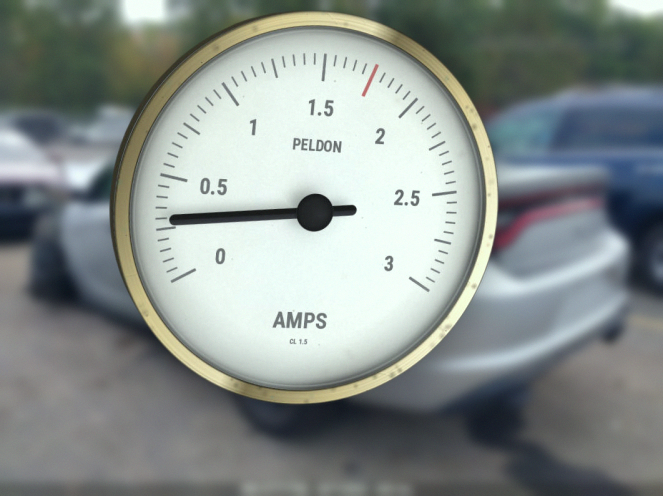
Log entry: 0.3 A
